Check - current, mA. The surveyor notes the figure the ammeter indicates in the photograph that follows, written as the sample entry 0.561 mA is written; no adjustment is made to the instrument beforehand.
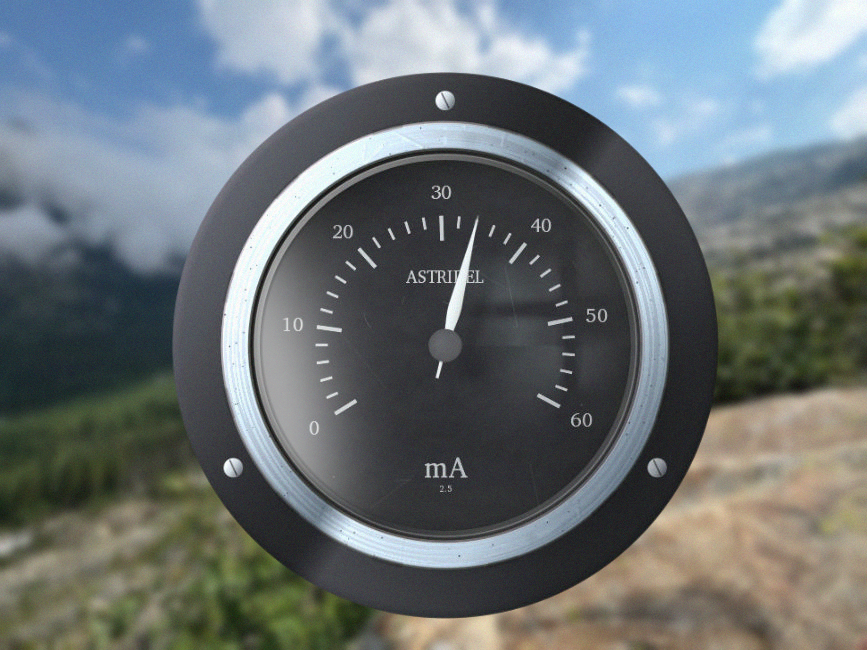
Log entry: 34 mA
